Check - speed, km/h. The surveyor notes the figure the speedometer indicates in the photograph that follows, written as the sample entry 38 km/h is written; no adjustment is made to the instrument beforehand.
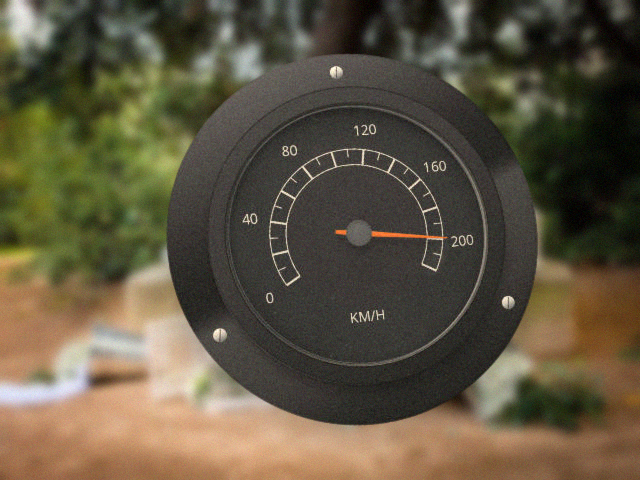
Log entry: 200 km/h
